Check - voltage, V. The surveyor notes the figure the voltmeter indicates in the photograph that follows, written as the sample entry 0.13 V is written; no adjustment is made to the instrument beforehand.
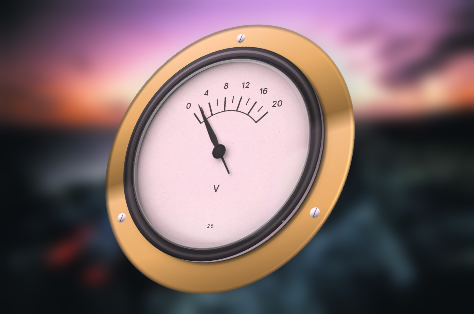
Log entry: 2 V
